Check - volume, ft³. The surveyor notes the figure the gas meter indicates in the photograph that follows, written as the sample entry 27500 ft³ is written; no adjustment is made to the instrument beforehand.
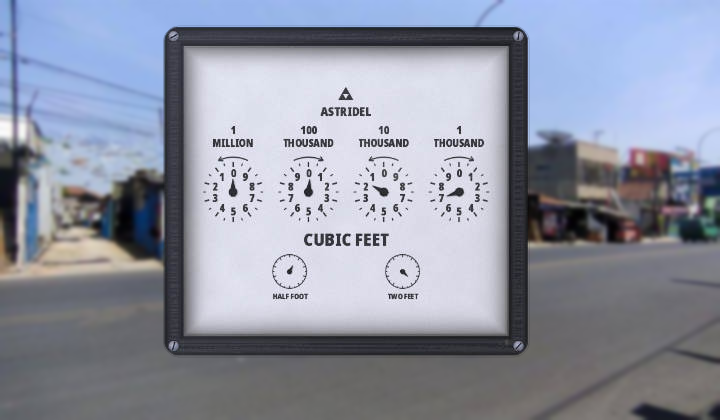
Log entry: 1700 ft³
